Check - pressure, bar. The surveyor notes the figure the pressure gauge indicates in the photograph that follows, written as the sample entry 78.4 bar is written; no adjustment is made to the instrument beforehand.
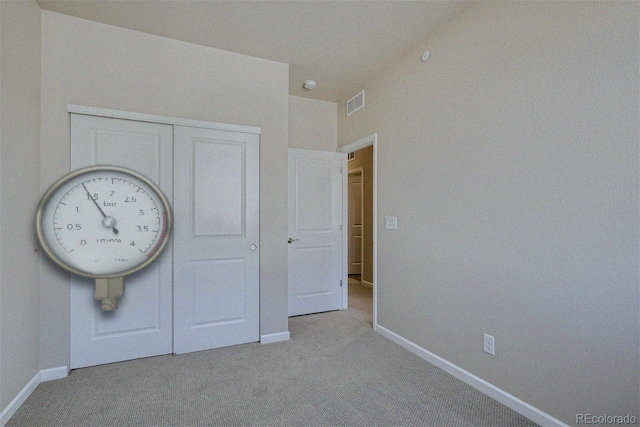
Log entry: 1.5 bar
